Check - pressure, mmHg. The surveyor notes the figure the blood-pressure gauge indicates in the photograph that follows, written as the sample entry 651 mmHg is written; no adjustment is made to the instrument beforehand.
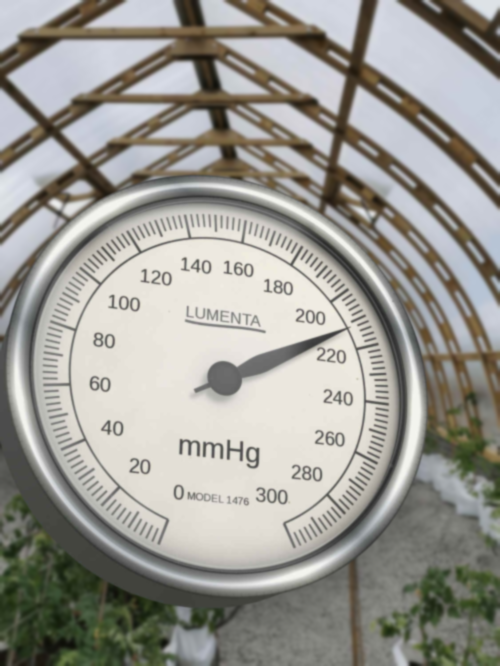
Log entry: 212 mmHg
